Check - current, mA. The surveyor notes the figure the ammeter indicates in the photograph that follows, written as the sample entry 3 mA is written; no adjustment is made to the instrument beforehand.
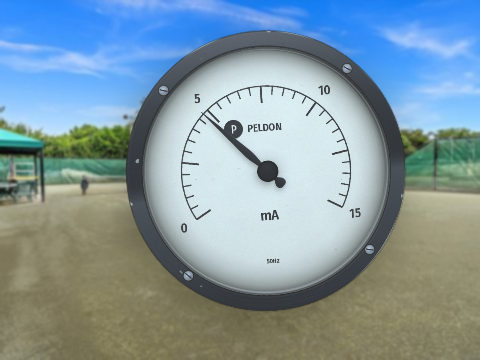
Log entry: 4.75 mA
